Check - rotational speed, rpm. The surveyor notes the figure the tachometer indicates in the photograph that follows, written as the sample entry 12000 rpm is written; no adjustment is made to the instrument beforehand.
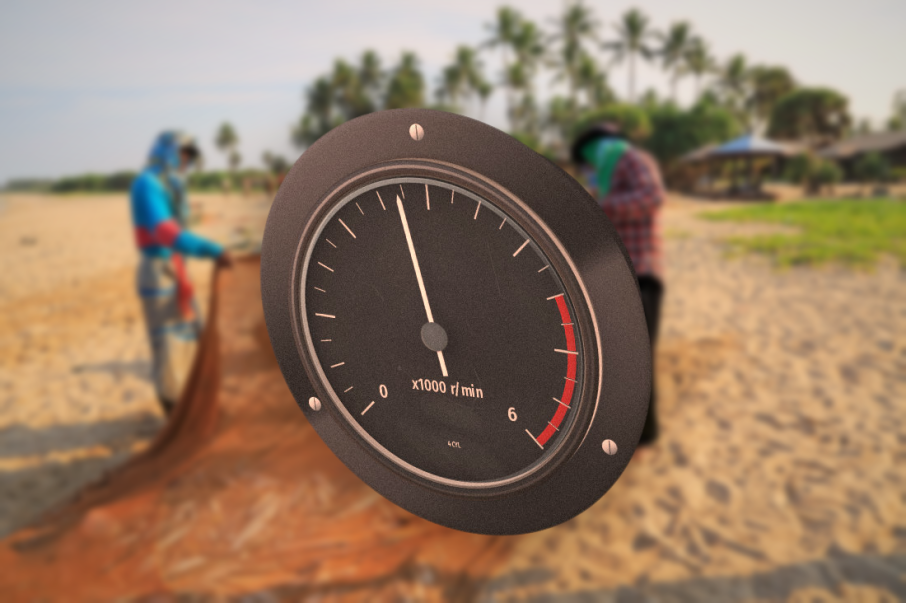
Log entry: 2750 rpm
